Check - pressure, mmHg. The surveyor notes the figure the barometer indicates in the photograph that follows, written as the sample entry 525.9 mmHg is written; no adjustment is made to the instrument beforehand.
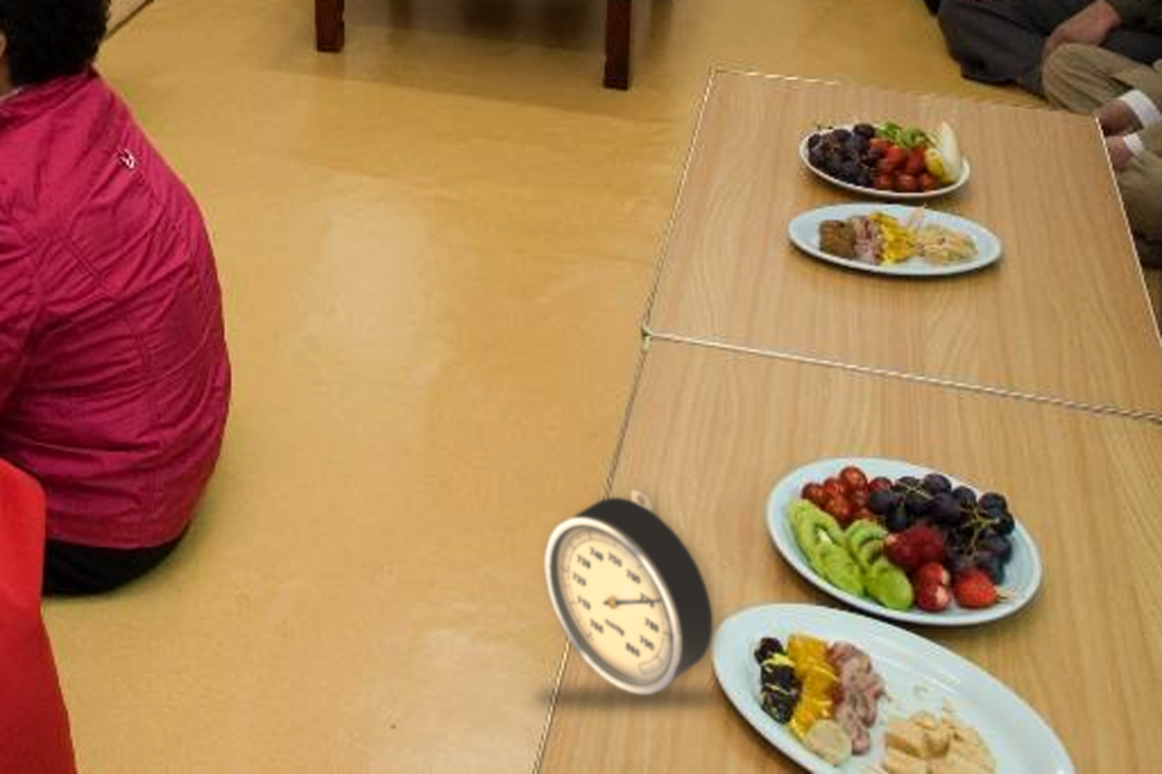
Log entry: 770 mmHg
